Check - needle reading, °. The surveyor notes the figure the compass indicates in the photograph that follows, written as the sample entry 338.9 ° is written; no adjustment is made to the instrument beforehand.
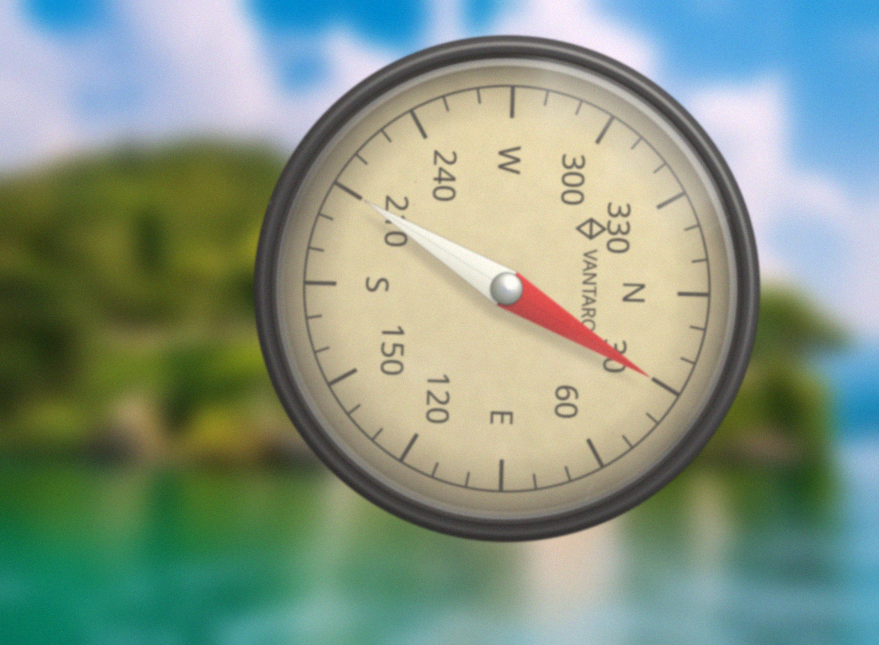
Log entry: 30 °
